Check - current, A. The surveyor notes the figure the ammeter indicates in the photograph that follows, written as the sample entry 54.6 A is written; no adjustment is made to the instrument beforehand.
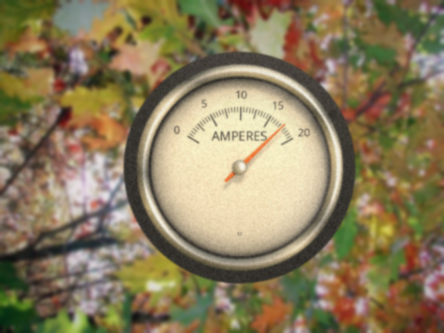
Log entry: 17.5 A
